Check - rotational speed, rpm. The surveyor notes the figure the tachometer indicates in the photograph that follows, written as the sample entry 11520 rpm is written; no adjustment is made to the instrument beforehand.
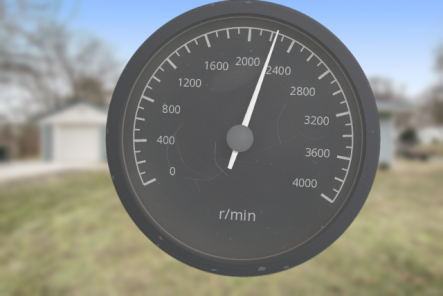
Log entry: 2250 rpm
